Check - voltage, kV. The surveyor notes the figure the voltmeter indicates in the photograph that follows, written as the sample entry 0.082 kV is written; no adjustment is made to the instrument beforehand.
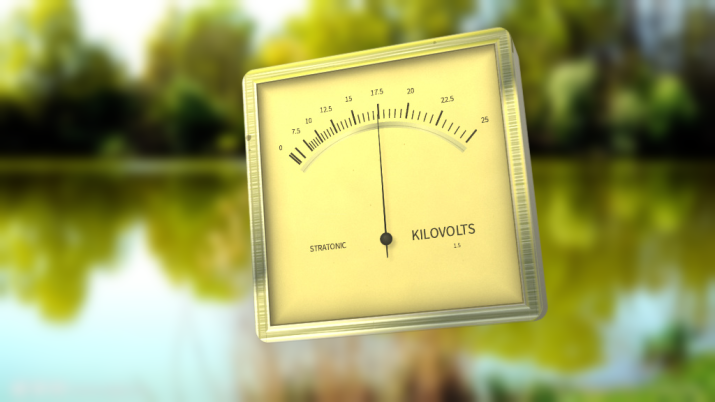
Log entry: 17.5 kV
